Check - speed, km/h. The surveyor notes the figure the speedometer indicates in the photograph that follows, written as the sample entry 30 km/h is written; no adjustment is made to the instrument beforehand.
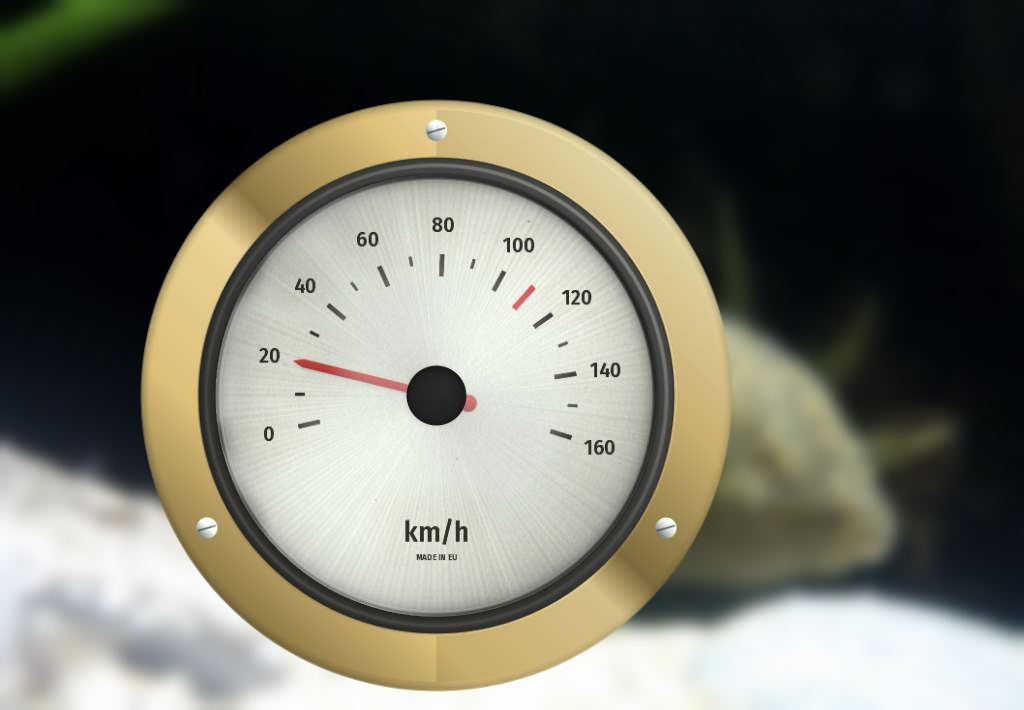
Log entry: 20 km/h
